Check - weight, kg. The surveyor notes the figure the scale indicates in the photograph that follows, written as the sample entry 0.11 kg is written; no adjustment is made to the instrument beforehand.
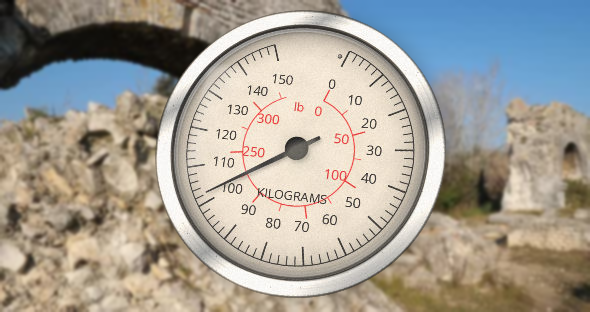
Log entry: 102 kg
